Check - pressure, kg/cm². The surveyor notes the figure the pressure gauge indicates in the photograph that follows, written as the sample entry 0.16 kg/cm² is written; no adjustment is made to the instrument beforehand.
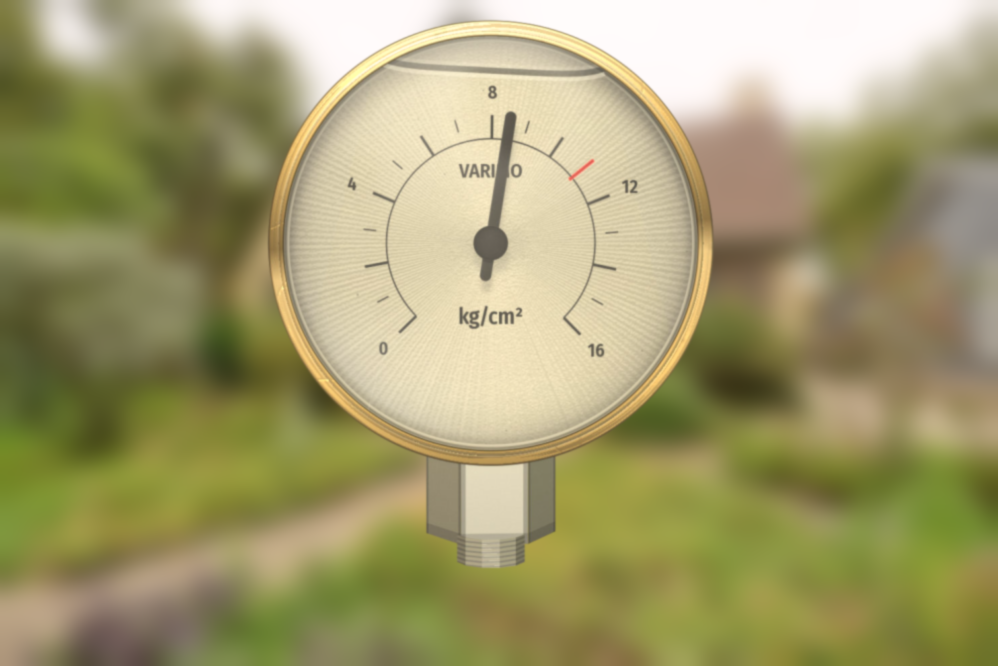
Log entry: 8.5 kg/cm²
